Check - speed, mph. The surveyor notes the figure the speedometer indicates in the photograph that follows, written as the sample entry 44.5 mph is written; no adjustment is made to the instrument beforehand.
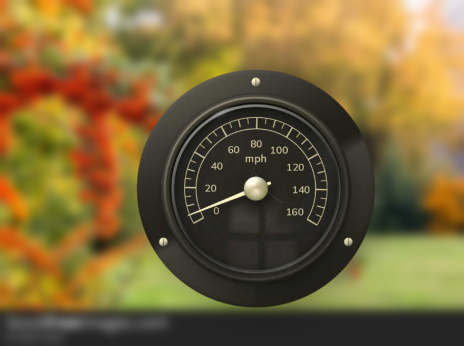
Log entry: 5 mph
